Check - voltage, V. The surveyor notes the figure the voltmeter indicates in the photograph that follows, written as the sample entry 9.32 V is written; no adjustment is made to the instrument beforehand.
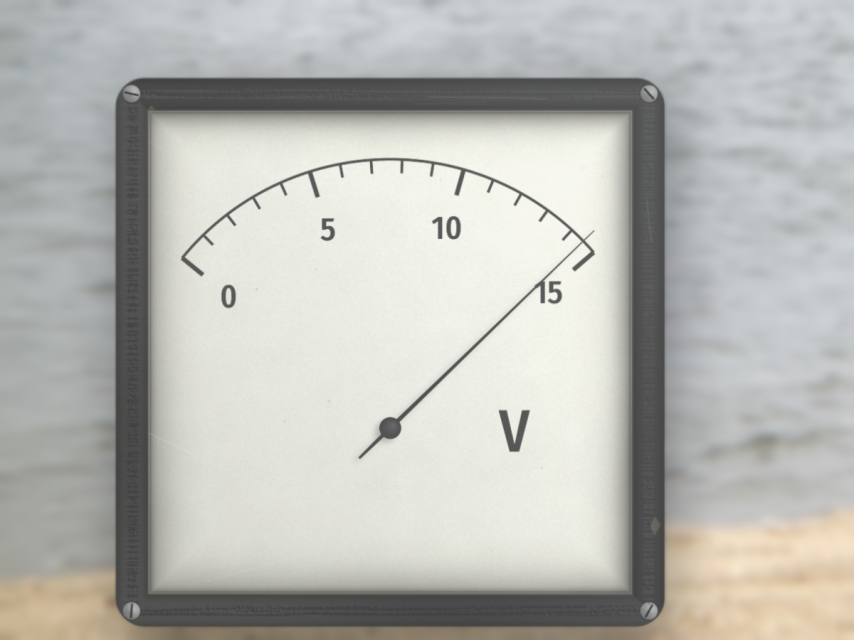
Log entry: 14.5 V
